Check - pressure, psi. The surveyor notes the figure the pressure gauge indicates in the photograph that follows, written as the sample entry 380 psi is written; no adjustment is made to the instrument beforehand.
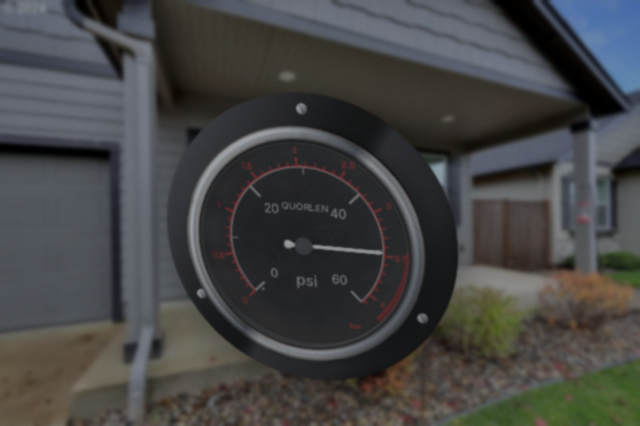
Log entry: 50 psi
